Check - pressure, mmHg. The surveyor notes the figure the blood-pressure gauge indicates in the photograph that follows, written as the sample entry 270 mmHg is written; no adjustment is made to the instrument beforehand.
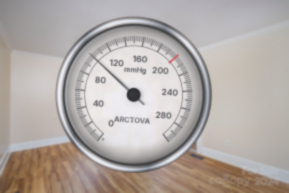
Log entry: 100 mmHg
